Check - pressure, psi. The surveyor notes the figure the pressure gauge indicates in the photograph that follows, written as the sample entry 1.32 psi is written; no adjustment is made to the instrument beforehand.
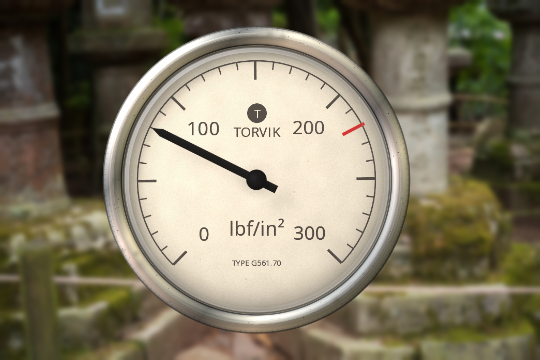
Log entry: 80 psi
